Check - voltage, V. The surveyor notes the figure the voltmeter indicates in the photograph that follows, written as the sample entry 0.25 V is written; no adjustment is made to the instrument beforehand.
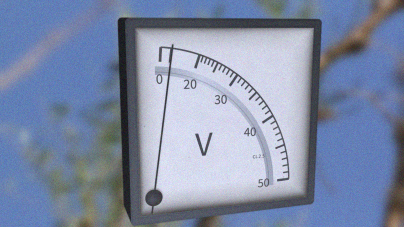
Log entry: 10 V
